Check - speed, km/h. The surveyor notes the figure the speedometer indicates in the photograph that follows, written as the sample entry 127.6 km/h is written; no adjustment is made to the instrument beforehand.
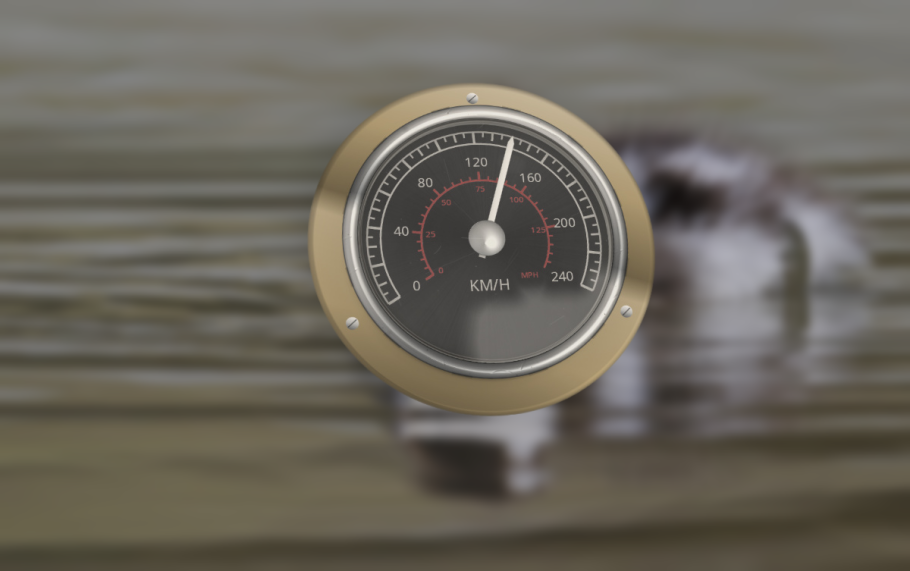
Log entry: 140 km/h
